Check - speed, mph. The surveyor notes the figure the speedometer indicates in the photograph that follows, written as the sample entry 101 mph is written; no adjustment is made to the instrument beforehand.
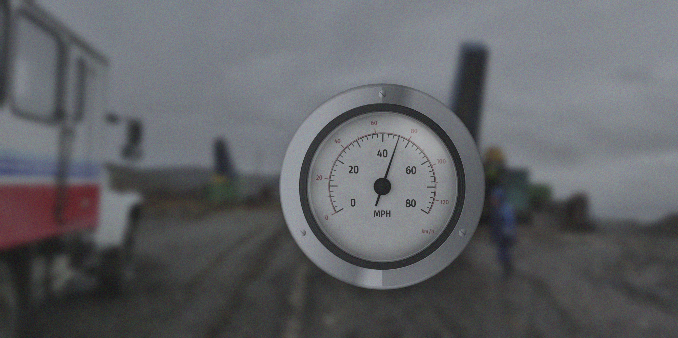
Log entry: 46 mph
